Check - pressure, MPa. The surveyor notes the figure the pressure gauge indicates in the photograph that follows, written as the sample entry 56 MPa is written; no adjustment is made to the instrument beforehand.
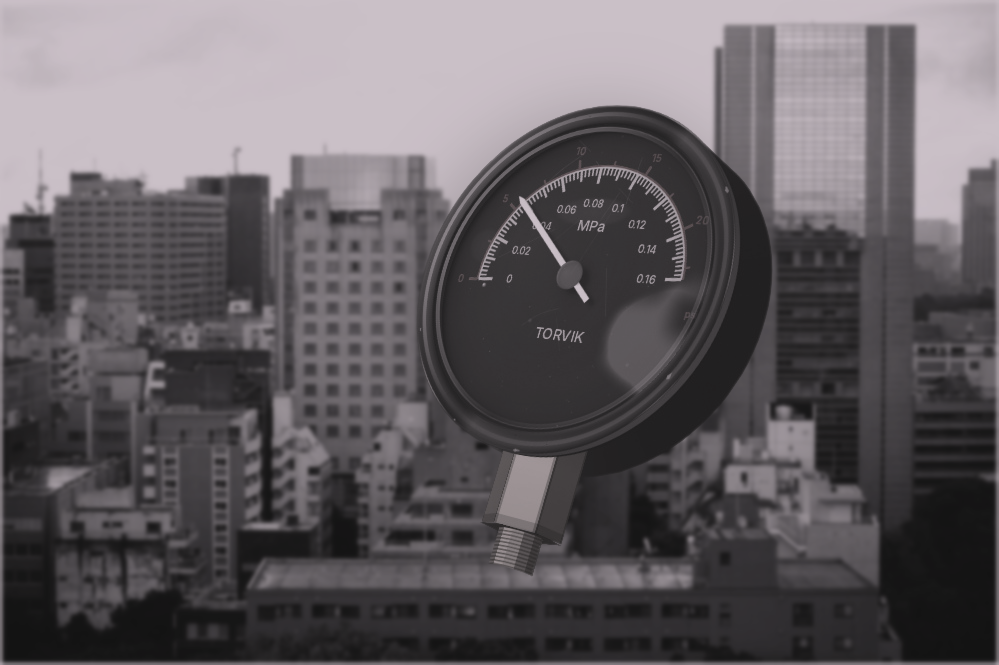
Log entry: 0.04 MPa
